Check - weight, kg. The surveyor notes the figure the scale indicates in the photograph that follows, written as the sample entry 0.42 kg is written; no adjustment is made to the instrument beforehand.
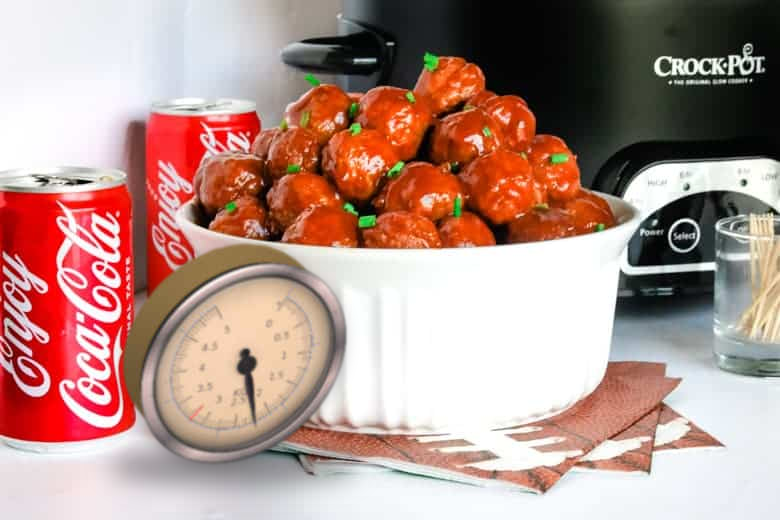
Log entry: 2.25 kg
